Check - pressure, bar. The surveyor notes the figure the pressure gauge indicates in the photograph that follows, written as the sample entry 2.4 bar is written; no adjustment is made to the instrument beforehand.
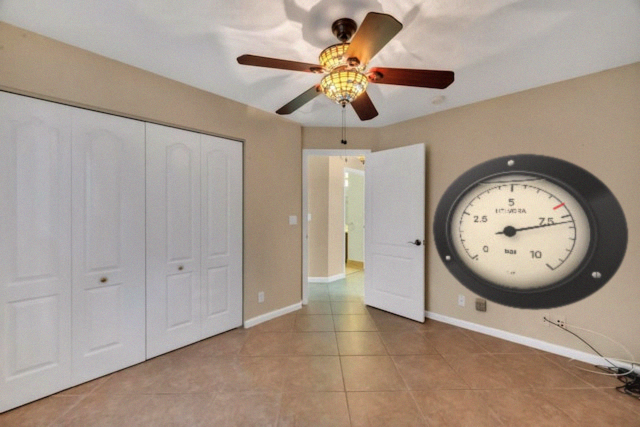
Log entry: 7.75 bar
